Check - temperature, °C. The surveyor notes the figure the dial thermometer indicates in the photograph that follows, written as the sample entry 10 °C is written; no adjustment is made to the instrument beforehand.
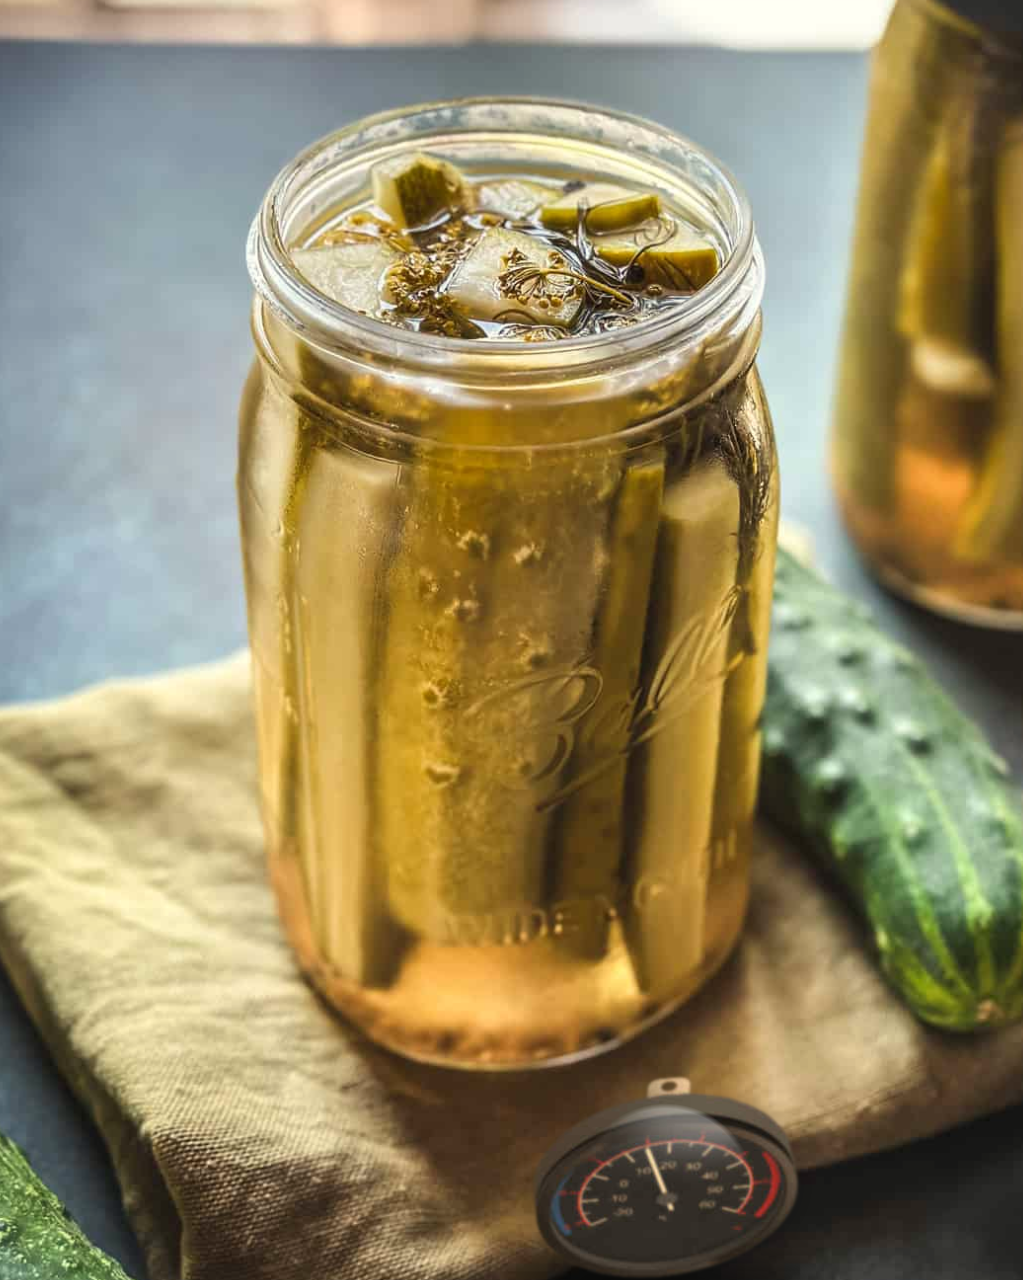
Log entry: 15 °C
